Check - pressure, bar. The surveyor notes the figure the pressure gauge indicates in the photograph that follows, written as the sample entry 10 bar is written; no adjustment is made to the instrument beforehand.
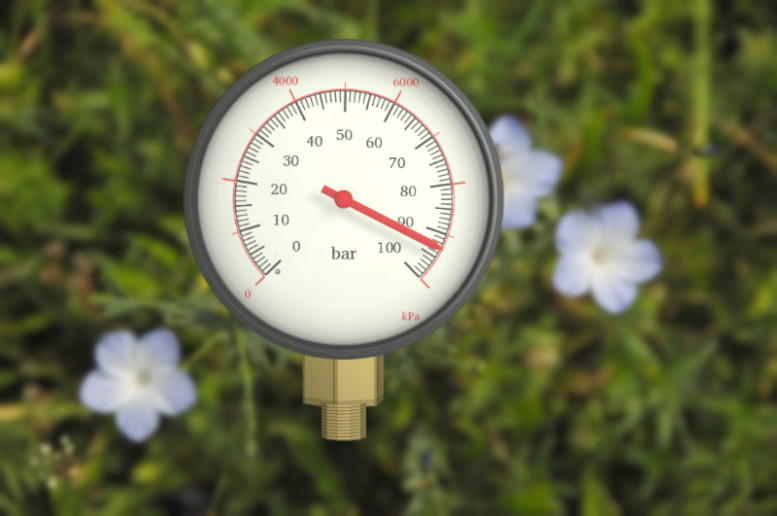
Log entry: 93 bar
